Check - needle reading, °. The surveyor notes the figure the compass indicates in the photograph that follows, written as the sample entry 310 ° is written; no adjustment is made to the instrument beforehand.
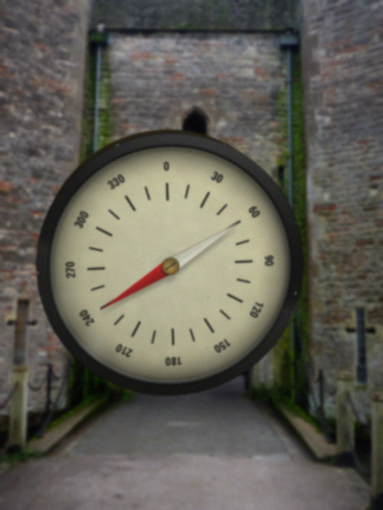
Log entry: 240 °
